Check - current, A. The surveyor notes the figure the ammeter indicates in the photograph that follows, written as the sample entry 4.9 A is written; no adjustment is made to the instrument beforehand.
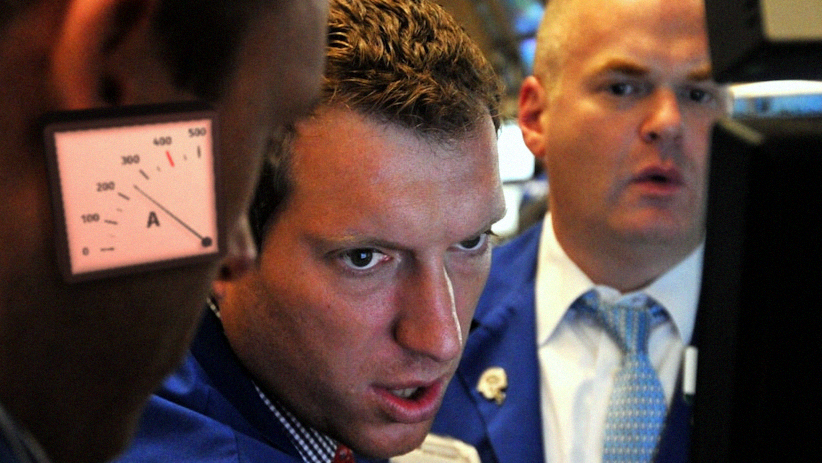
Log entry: 250 A
